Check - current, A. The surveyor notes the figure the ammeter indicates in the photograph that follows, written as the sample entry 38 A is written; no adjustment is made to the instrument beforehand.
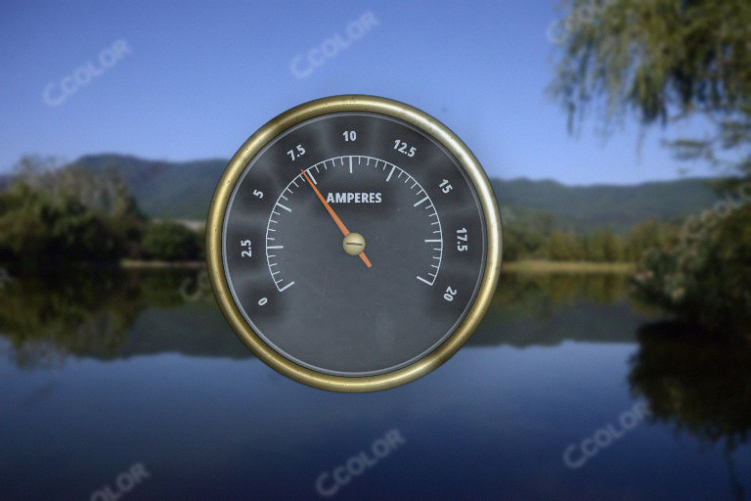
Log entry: 7.25 A
